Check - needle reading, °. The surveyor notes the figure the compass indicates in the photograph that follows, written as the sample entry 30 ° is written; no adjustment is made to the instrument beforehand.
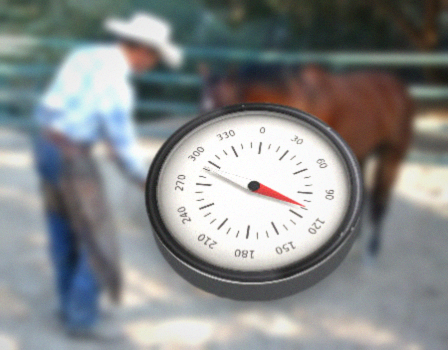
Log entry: 110 °
